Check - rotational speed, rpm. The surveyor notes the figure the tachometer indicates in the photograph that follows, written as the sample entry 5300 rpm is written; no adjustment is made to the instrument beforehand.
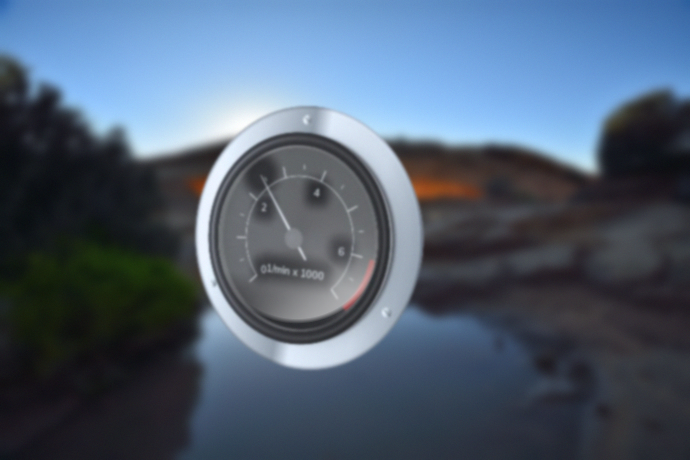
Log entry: 2500 rpm
